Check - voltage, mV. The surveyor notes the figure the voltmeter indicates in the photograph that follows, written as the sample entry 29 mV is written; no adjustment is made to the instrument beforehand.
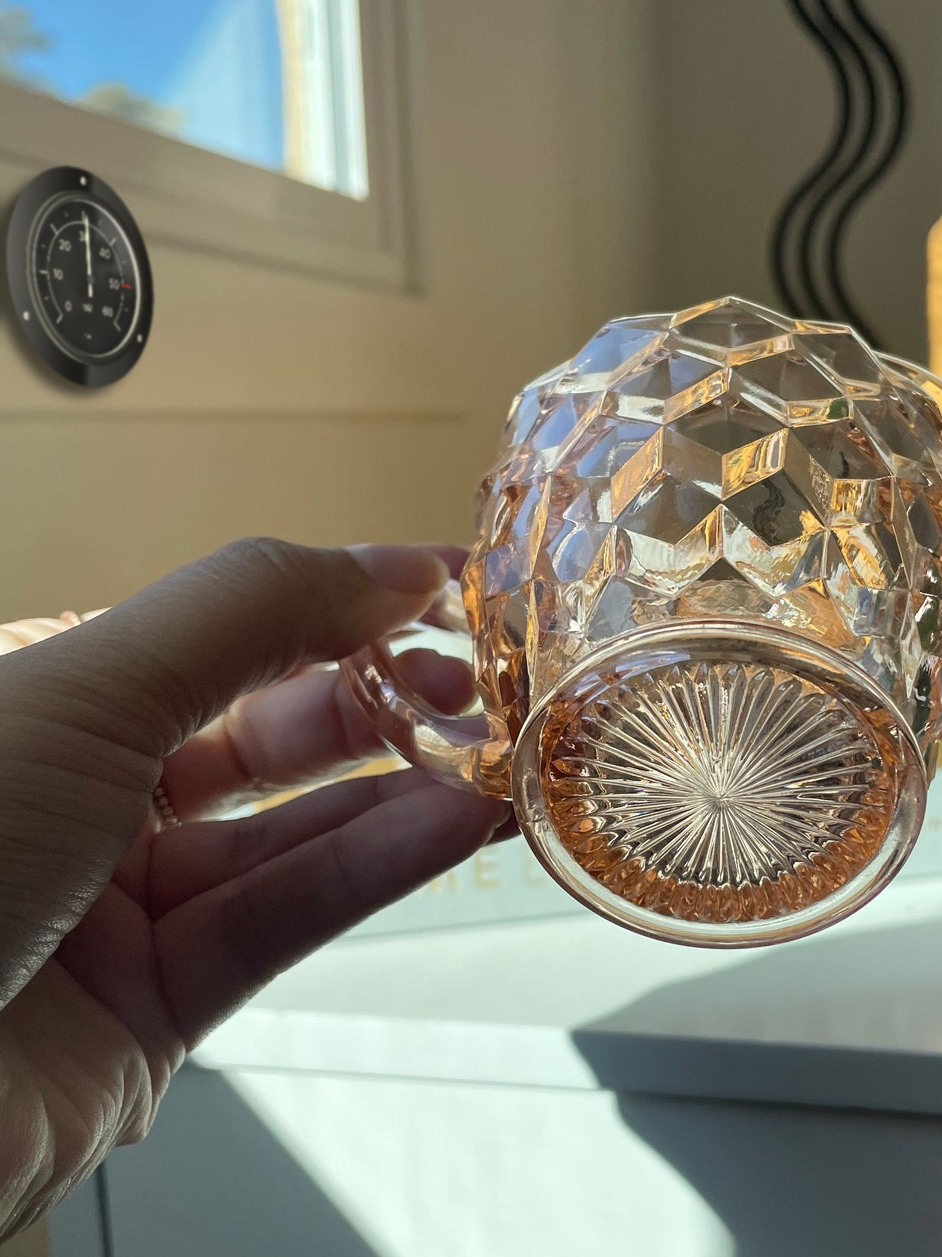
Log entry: 30 mV
